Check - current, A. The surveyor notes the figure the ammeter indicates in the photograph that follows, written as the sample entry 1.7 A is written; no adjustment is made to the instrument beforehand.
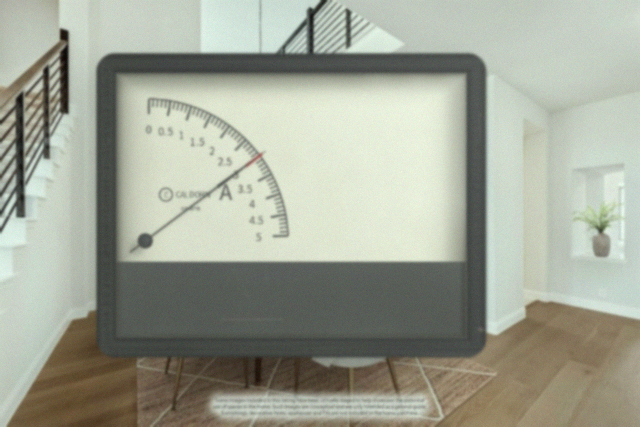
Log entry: 3 A
